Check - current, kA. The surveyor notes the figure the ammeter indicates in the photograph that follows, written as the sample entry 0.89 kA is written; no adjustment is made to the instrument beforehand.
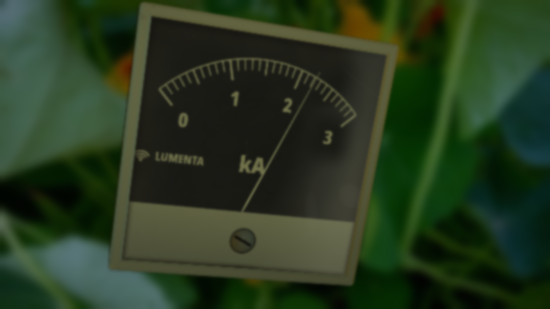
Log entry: 2.2 kA
